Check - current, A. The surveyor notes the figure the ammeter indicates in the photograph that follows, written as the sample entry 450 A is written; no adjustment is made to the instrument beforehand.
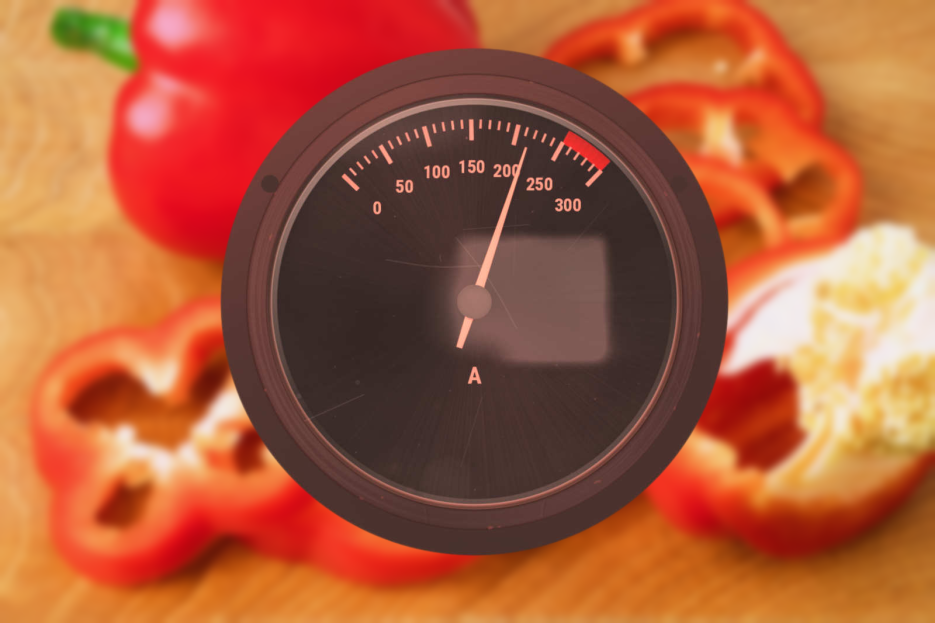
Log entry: 215 A
